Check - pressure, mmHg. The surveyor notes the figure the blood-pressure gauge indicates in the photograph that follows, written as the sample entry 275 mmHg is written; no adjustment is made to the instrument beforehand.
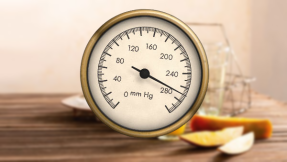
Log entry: 270 mmHg
